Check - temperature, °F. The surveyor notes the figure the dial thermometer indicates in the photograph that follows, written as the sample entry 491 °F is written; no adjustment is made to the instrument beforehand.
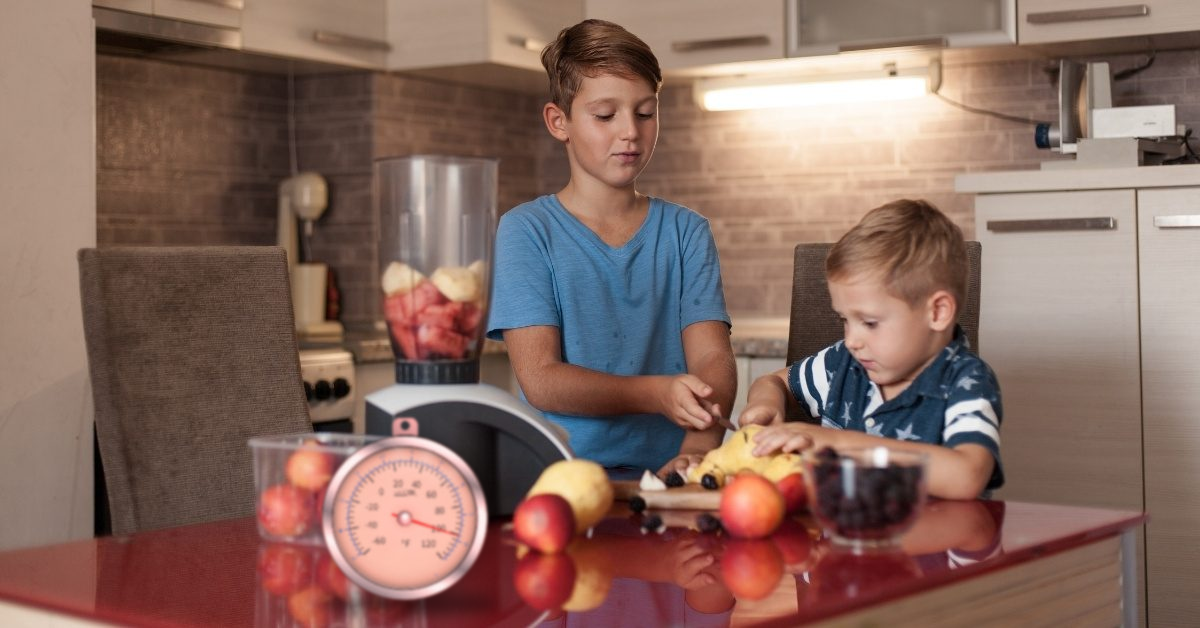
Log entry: 100 °F
